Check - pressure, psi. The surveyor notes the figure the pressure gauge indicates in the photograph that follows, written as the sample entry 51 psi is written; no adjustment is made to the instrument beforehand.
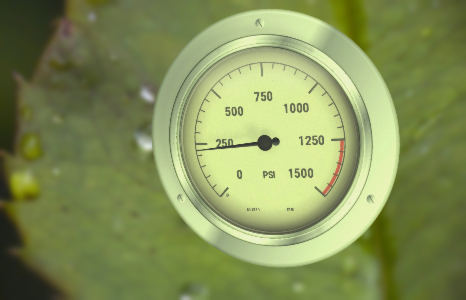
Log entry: 225 psi
